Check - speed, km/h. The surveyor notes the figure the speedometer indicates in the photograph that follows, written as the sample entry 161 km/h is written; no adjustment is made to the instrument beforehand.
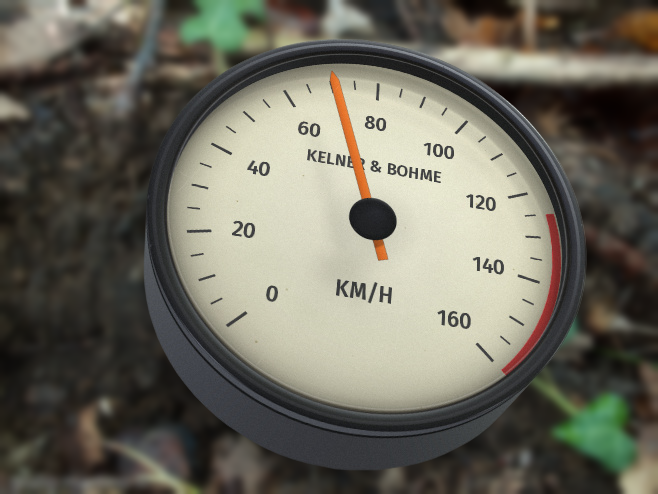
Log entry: 70 km/h
